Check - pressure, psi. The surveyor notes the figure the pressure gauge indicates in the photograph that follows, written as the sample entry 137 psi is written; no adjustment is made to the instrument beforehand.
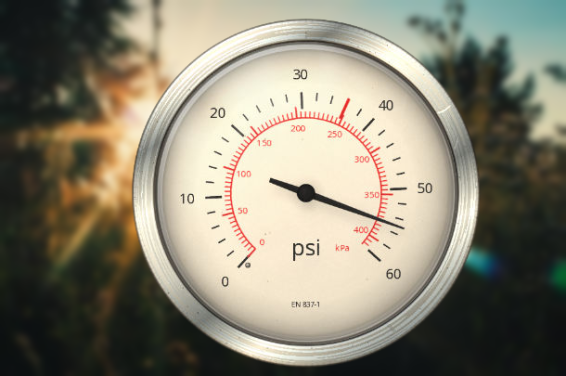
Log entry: 55 psi
